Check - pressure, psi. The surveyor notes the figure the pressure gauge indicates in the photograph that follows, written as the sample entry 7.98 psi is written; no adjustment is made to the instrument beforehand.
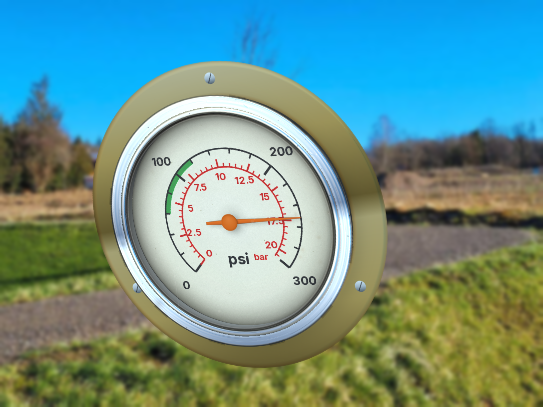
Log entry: 250 psi
